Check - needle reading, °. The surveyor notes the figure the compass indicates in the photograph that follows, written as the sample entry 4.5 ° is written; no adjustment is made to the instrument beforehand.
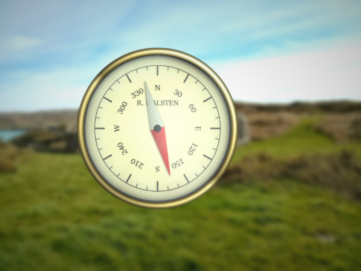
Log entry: 165 °
